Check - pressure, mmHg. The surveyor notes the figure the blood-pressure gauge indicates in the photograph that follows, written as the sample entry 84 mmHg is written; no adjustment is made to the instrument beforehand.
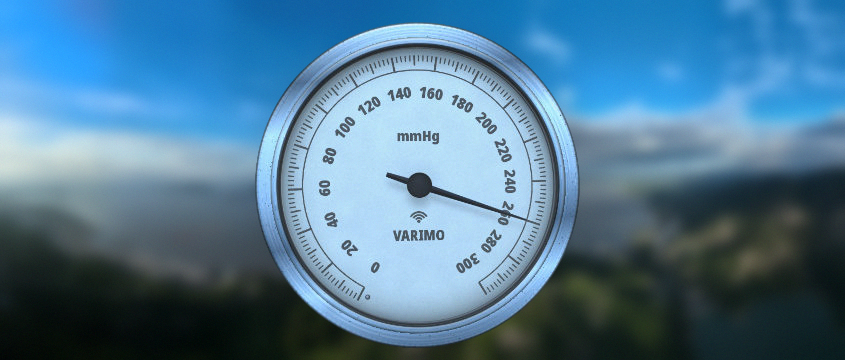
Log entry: 260 mmHg
